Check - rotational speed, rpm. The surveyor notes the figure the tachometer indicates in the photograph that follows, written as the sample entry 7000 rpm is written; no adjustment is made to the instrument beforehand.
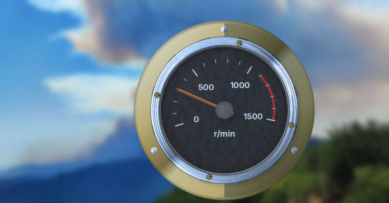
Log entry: 300 rpm
